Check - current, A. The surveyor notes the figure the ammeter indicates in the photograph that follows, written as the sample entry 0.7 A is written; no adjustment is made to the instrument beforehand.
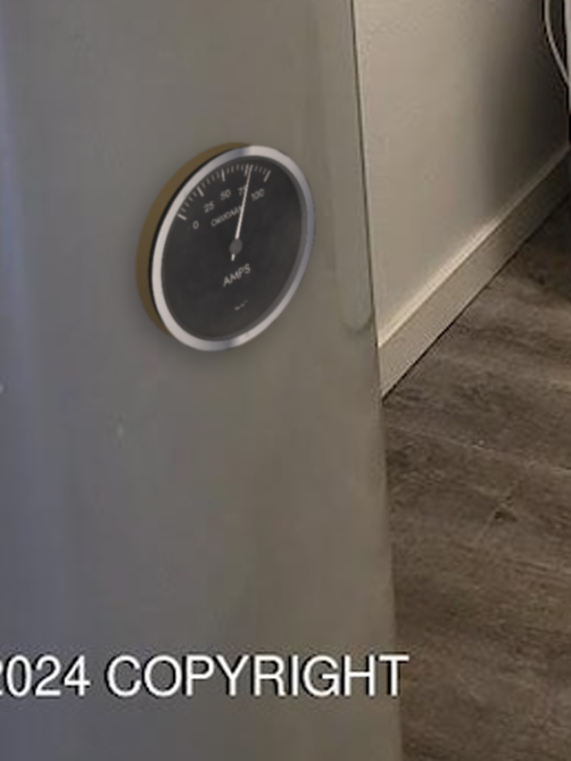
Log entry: 75 A
